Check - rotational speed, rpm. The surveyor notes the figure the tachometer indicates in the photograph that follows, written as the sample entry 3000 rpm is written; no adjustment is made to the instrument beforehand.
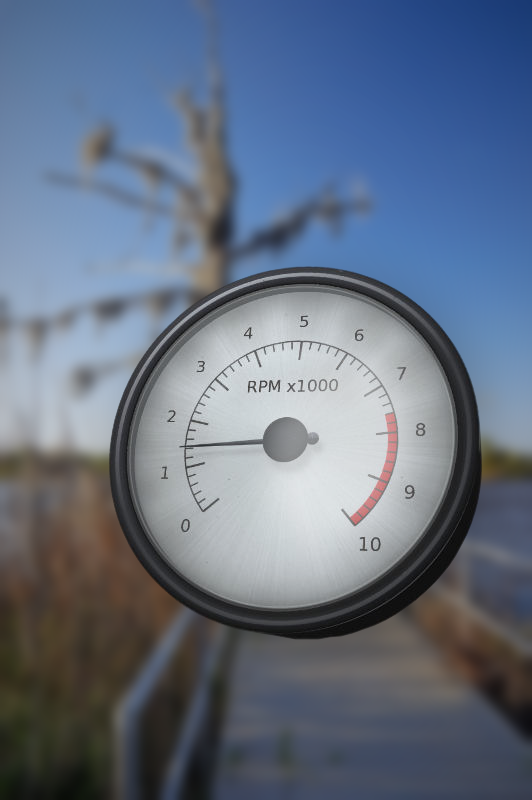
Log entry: 1400 rpm
